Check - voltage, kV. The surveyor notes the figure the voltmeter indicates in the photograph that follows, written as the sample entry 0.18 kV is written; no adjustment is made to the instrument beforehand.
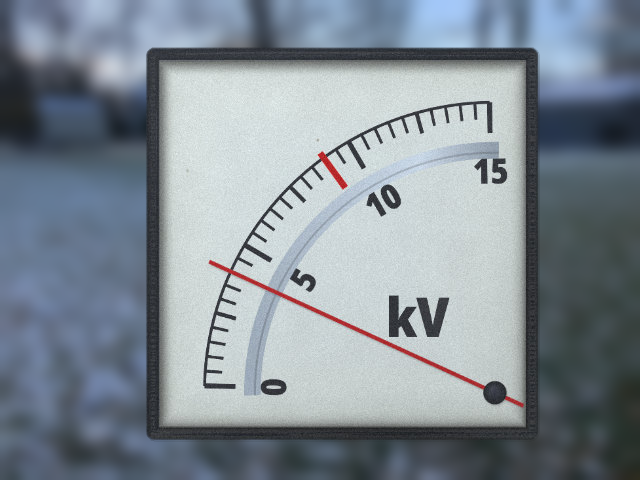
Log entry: 4 kV
